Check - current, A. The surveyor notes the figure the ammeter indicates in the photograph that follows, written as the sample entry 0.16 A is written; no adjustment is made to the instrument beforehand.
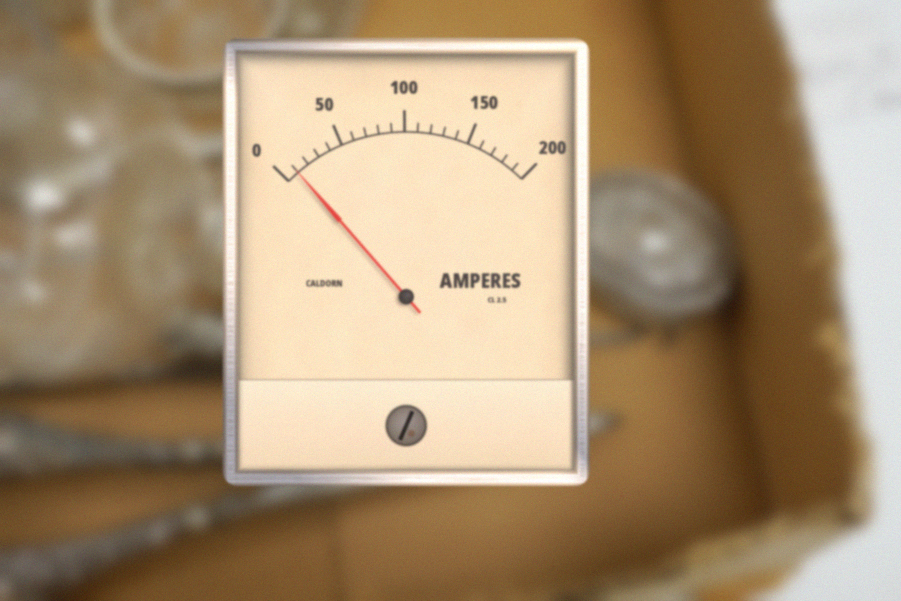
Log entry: 10 A
